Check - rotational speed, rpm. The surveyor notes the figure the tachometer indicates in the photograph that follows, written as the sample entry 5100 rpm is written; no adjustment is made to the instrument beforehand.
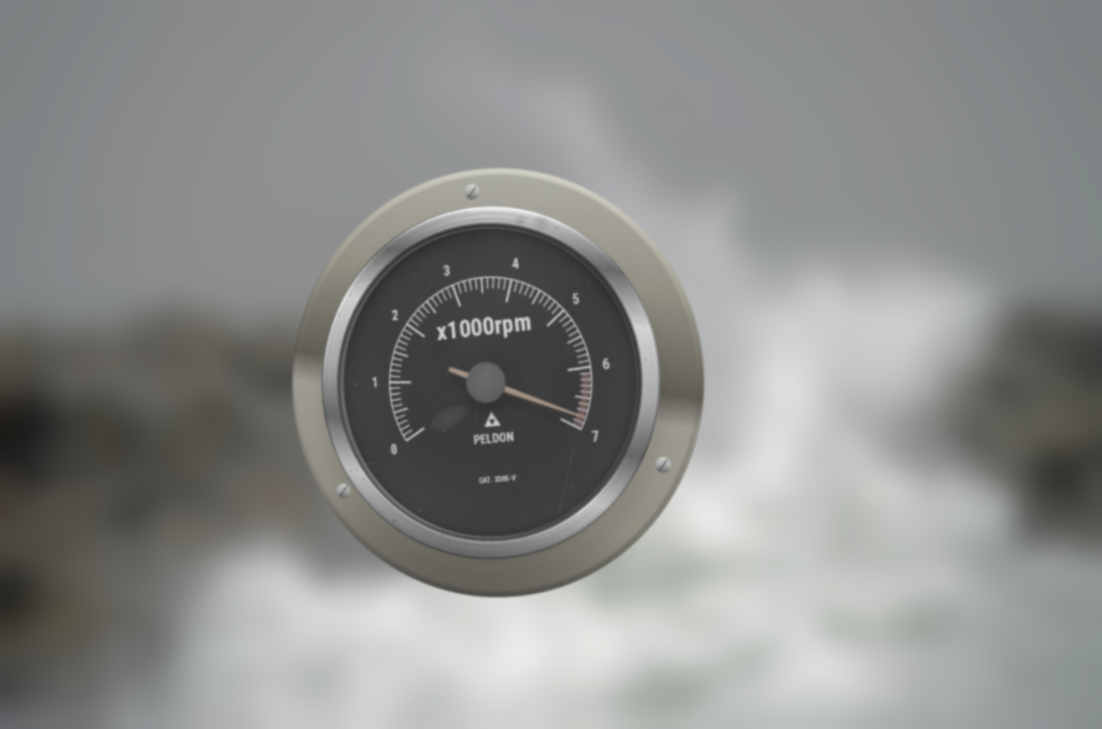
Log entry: 6800 rpm
